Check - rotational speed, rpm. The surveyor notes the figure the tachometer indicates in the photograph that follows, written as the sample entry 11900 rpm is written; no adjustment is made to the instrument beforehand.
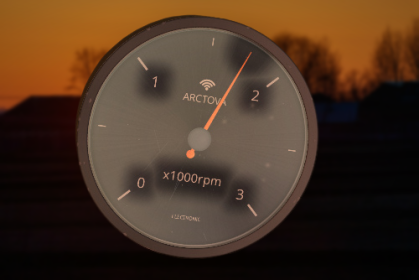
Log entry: 1750 rpm
